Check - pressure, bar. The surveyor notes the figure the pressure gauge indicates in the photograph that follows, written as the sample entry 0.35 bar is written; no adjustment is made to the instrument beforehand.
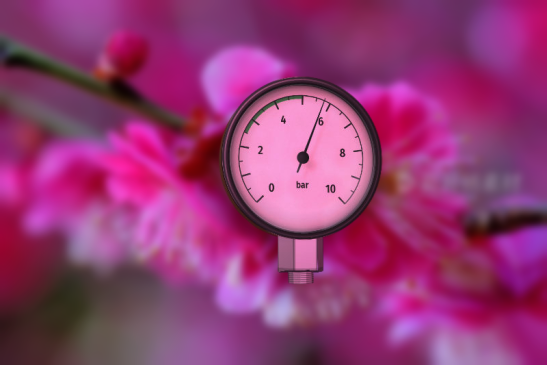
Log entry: 5.75 bar
